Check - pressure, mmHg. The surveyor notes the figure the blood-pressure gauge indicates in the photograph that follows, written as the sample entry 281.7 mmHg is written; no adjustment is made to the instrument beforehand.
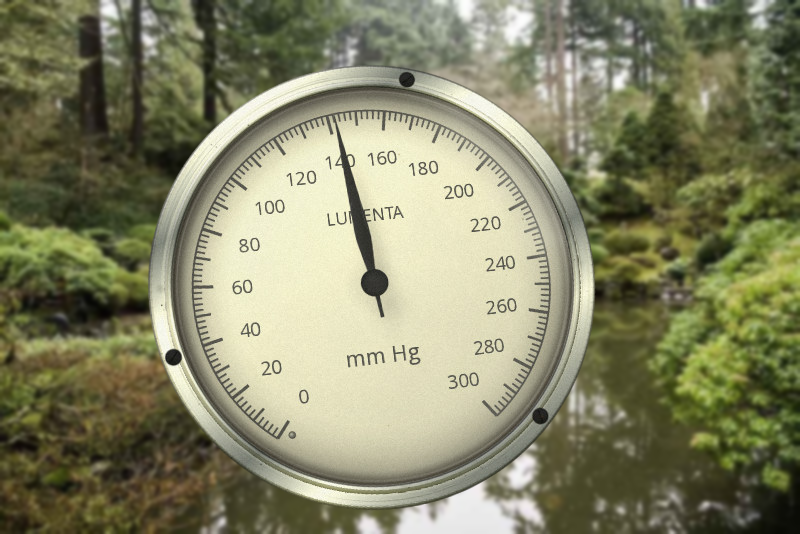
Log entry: 142 mmHg
